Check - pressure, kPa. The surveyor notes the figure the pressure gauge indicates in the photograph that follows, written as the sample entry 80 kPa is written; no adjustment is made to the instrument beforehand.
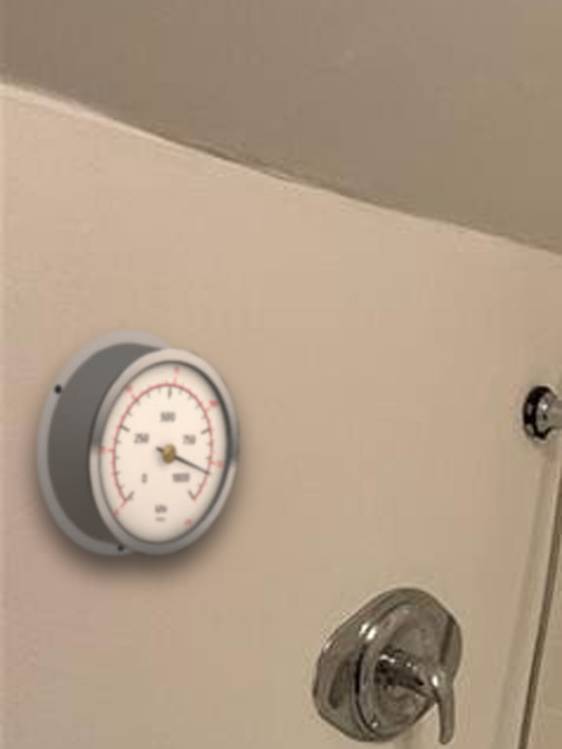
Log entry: 900 kPa
